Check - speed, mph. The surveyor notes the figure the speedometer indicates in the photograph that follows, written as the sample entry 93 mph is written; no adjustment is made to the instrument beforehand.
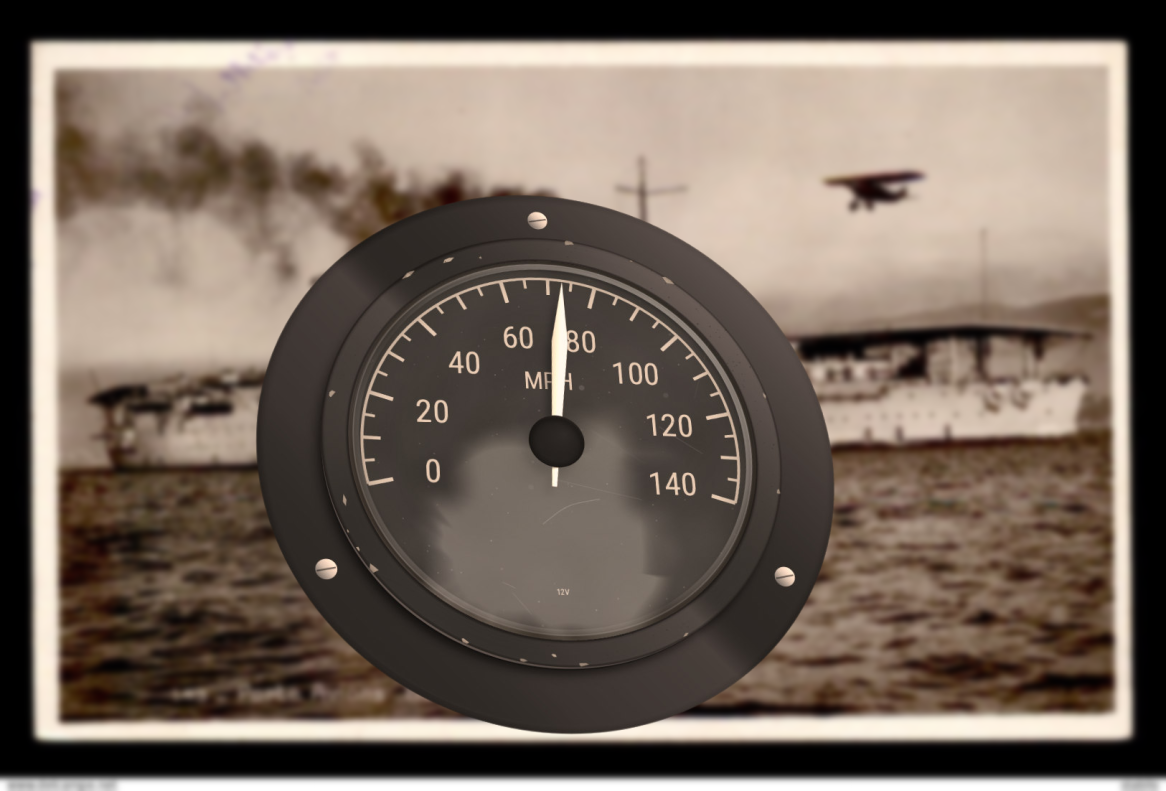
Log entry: 72.5 mph
